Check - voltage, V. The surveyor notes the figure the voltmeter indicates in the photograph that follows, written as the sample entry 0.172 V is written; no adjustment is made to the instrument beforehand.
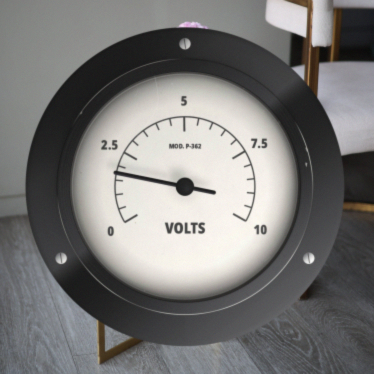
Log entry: 1.75 V
